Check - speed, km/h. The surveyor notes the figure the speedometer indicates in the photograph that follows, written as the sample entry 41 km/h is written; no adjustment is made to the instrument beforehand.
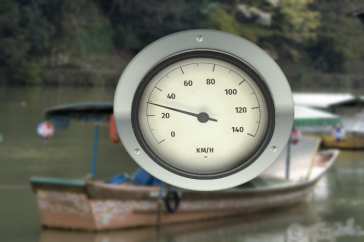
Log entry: 30 km/h
